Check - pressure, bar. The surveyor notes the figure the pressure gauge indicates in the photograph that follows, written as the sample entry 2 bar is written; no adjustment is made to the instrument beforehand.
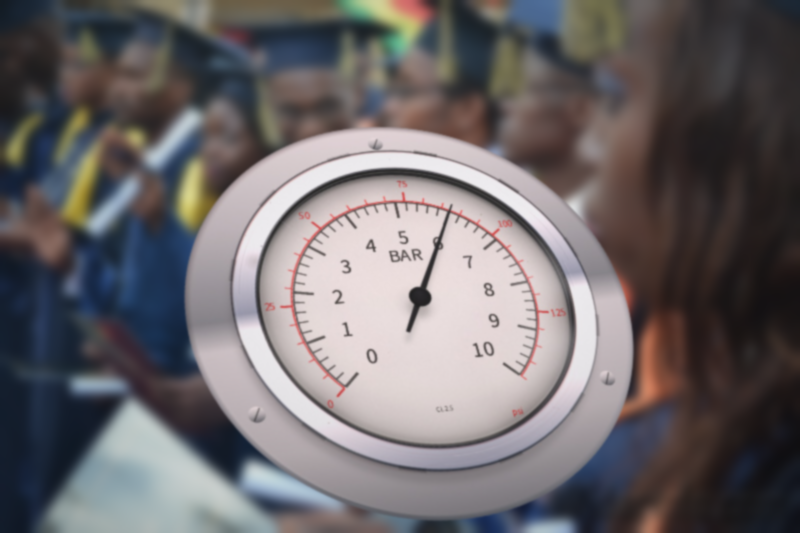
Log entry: 6 bar
